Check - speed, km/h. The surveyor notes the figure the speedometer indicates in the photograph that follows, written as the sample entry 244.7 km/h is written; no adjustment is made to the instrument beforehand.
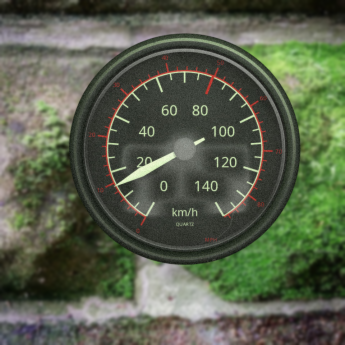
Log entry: 15 km/h
